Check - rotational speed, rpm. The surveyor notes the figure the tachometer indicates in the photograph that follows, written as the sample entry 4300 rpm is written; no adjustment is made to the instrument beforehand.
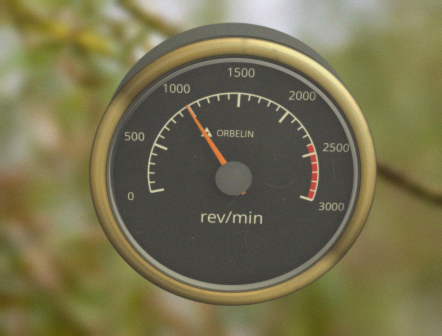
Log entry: 1000 rpm
